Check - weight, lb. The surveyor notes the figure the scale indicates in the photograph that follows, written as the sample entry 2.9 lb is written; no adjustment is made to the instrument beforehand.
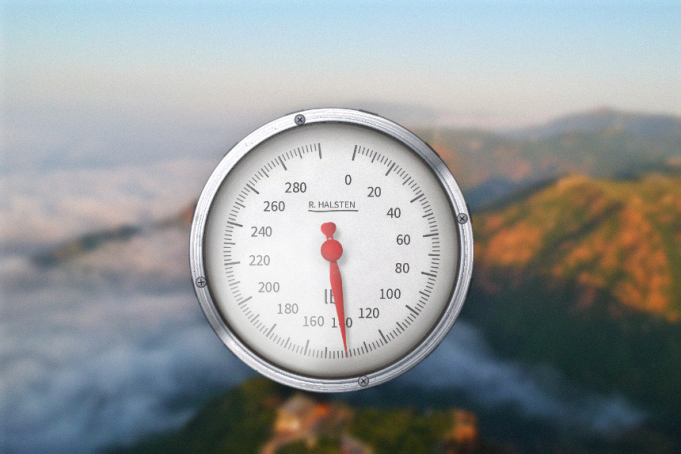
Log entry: 140 lb
